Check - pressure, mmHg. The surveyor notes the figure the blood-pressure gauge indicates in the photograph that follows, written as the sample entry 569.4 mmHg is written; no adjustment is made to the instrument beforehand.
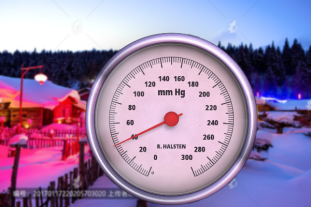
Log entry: 40 mmHg
